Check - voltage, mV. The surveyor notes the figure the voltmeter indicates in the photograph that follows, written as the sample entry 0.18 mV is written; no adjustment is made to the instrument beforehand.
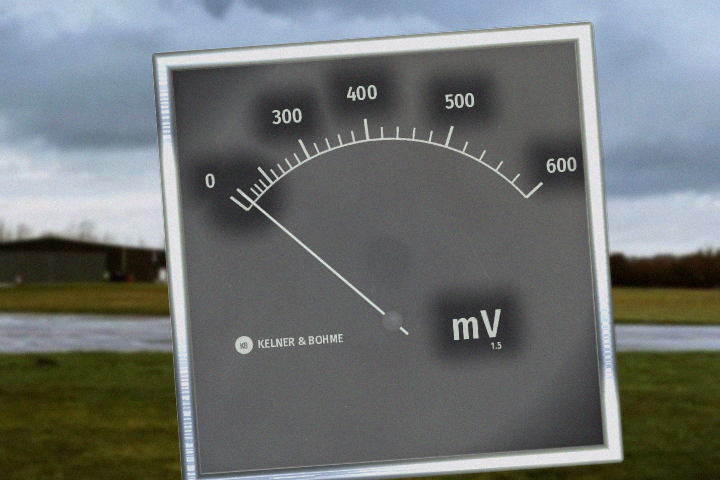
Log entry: 100 mV
